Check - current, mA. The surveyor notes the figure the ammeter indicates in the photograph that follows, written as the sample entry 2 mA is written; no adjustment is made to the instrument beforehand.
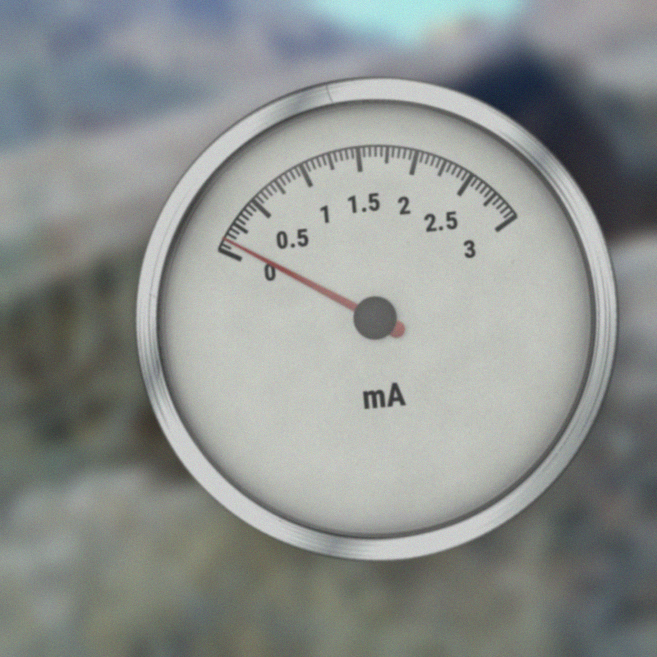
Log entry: 0.1 mA
